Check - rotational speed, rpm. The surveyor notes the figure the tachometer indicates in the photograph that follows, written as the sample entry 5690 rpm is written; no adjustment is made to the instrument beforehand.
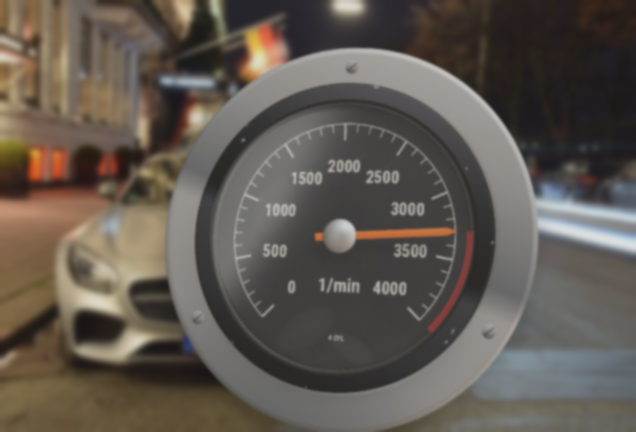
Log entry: 3300 rpm
